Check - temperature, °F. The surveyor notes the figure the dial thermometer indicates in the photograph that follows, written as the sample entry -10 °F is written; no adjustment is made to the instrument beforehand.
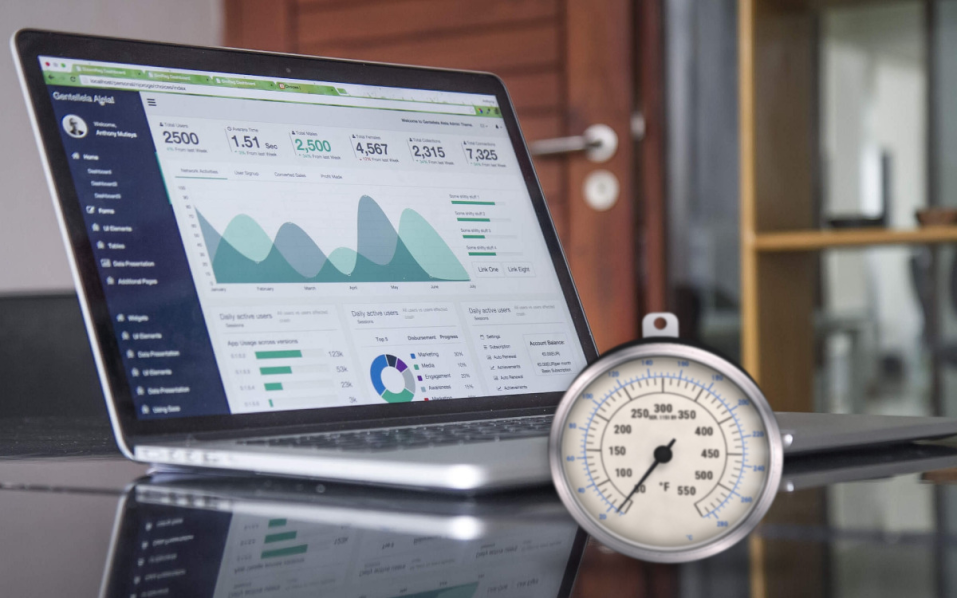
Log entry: 60 °F
